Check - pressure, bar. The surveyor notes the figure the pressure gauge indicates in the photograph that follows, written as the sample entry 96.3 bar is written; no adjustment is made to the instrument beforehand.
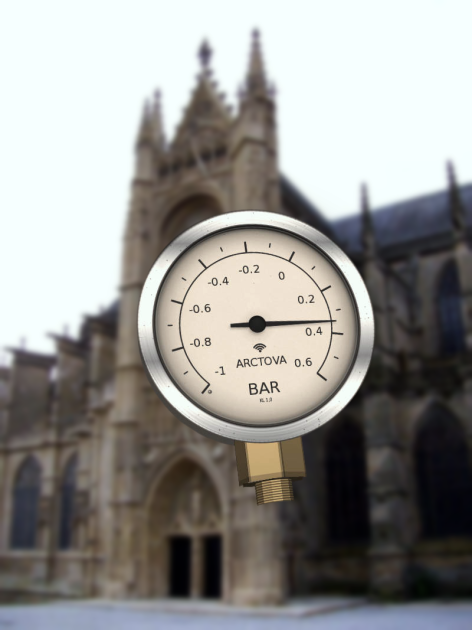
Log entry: 0.35 bar
